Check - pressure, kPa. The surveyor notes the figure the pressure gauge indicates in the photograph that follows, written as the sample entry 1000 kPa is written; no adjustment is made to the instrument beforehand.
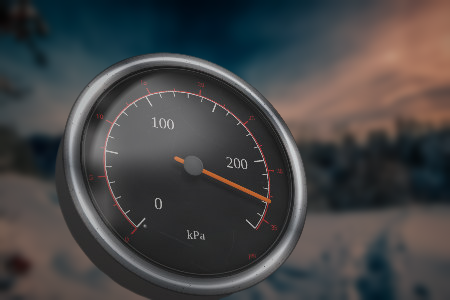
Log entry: 230 kPa
